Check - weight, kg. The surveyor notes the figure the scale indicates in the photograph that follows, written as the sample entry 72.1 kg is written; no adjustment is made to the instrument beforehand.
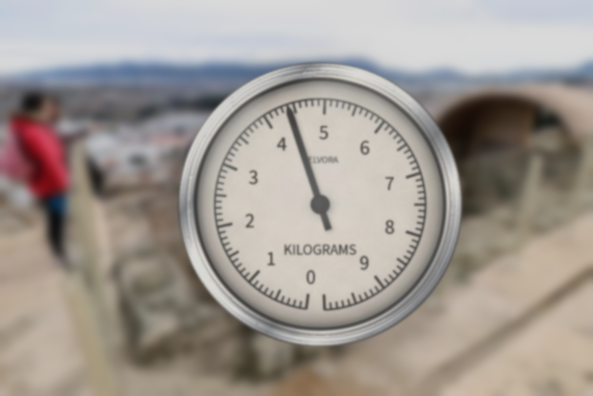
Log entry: 4.4 kg
